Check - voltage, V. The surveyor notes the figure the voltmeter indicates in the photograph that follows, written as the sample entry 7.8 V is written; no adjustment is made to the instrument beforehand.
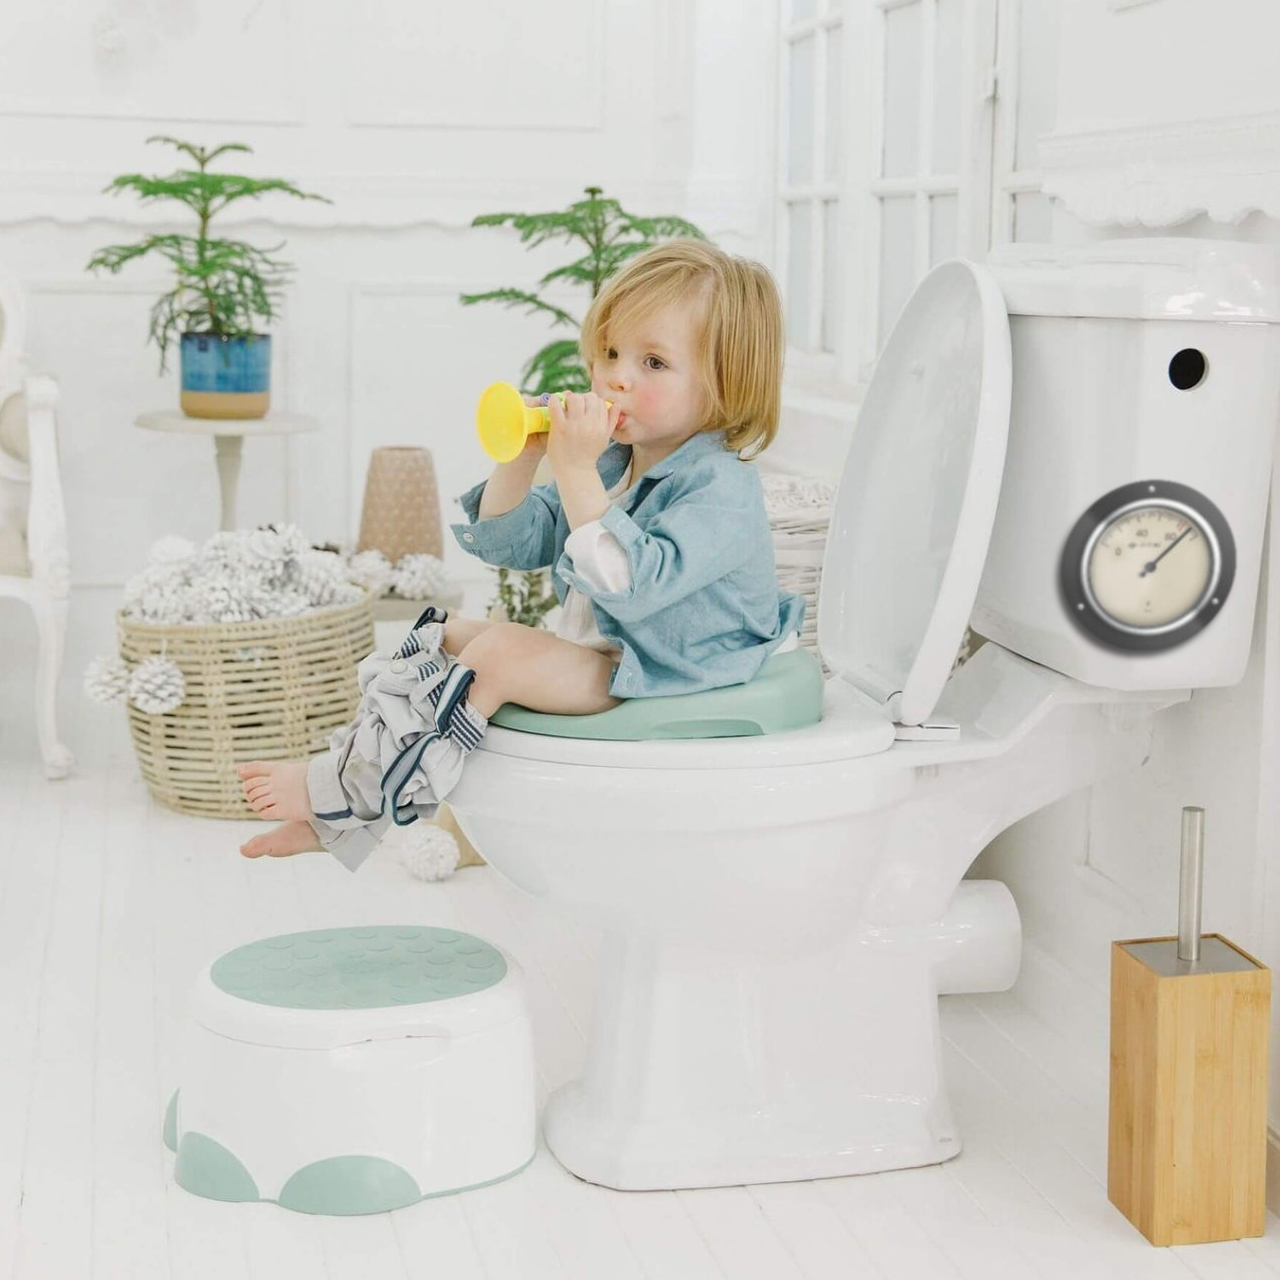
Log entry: 90 V
